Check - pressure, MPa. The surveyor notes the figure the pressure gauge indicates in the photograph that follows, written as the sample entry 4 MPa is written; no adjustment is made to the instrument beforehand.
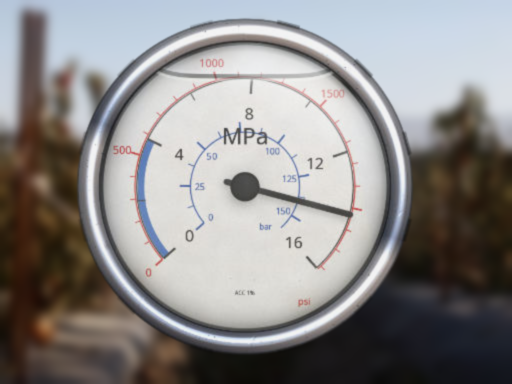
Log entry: 14 MPa
